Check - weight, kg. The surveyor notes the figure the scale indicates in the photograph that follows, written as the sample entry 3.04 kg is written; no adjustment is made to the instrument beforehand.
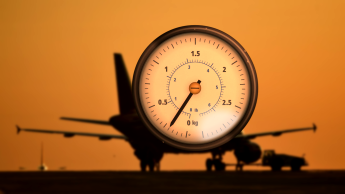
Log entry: 0.2 kg
